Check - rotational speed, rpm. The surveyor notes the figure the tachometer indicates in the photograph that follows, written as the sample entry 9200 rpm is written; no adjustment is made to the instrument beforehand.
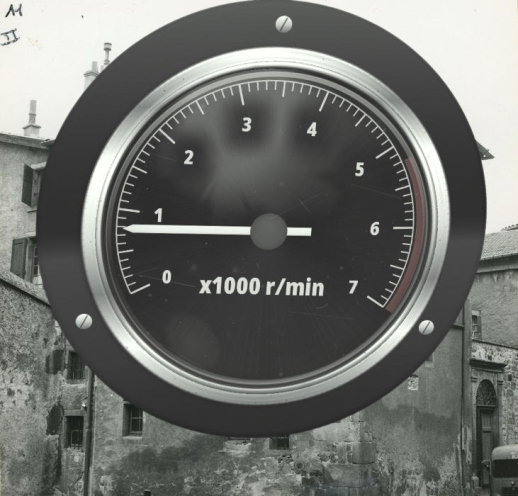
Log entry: 800 rpm
